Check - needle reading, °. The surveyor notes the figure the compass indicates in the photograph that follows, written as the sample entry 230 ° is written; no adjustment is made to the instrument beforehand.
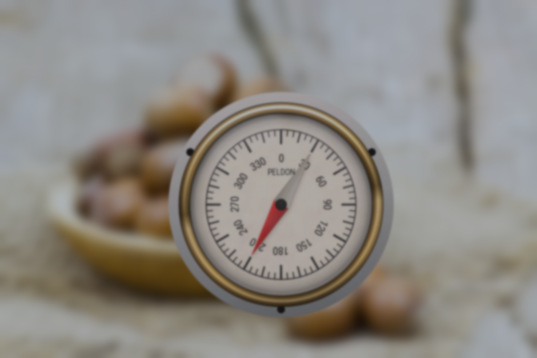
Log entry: 210 °
